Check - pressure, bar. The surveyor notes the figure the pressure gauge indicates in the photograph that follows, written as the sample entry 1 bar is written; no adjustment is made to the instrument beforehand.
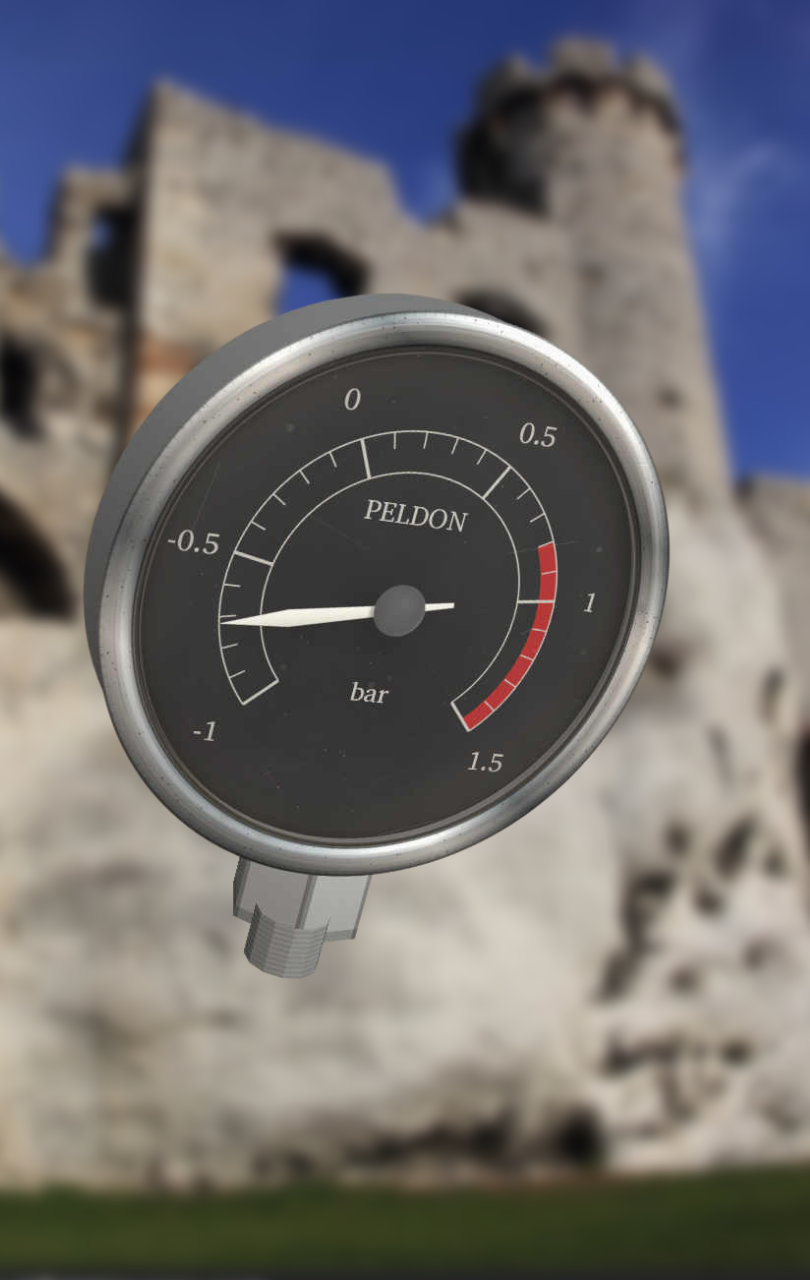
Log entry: -0.7 bar
